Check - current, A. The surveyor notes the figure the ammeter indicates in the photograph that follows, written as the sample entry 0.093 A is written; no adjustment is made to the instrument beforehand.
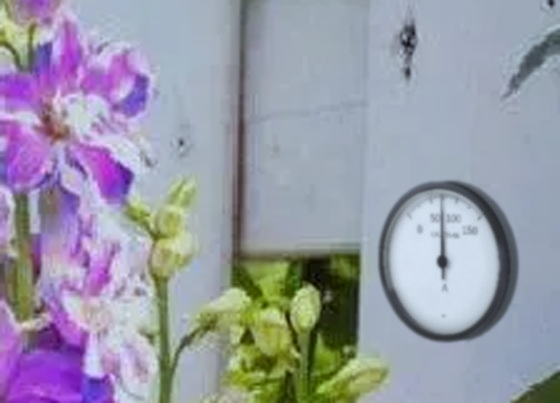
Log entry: 75 A
